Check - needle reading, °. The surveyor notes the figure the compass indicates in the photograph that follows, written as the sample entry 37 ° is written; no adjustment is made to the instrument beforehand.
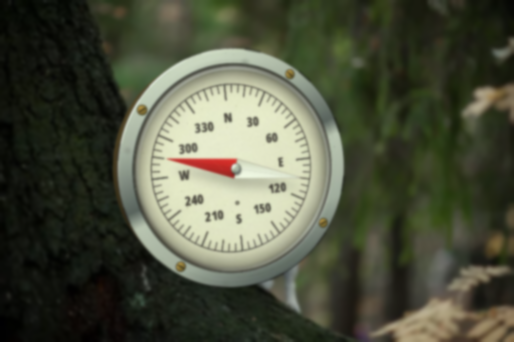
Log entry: 285 °
